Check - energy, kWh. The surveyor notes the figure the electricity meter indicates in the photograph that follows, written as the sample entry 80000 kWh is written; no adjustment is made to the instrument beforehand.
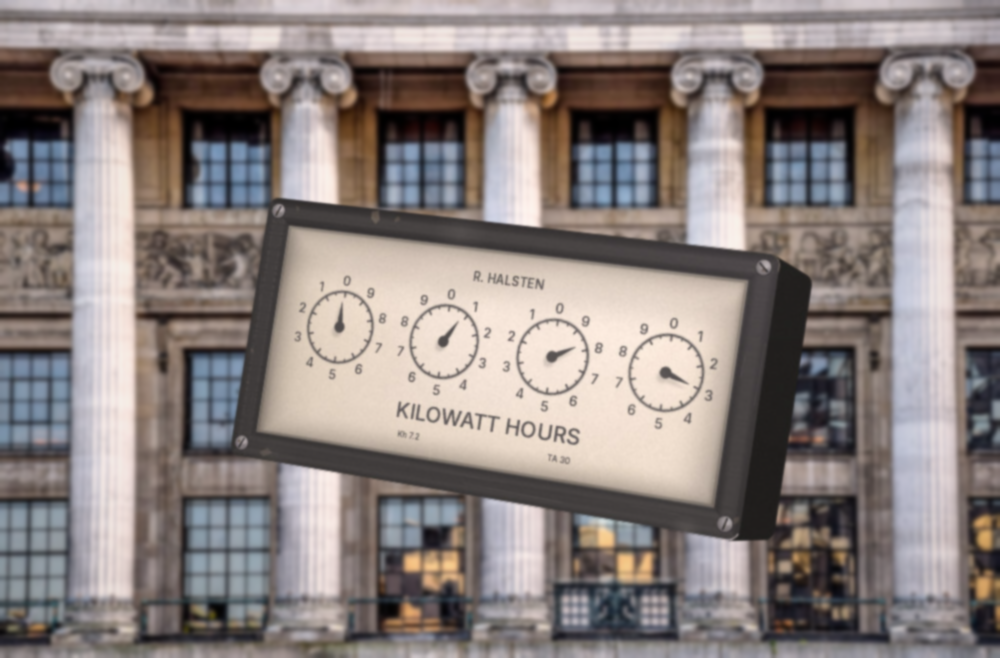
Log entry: 83 kWh
